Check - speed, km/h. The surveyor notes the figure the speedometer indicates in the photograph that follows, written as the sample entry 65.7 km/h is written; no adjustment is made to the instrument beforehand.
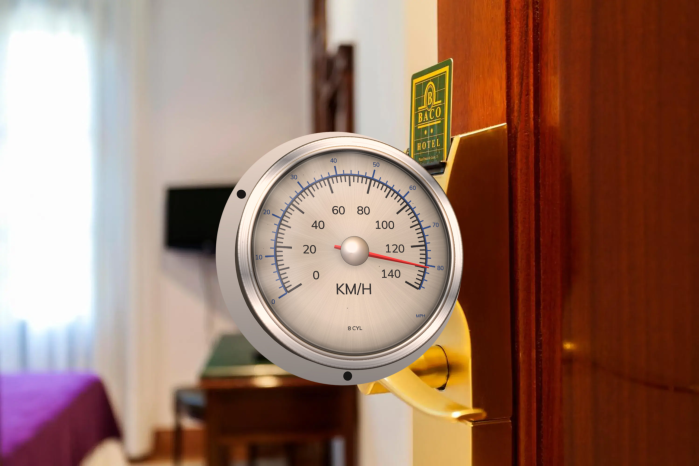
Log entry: 130 km/h
